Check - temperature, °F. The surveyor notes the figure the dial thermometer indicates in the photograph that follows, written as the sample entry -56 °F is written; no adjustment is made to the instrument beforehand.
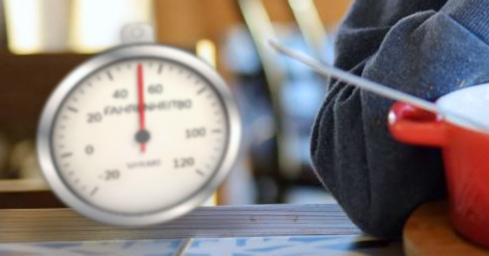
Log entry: 52 °F
